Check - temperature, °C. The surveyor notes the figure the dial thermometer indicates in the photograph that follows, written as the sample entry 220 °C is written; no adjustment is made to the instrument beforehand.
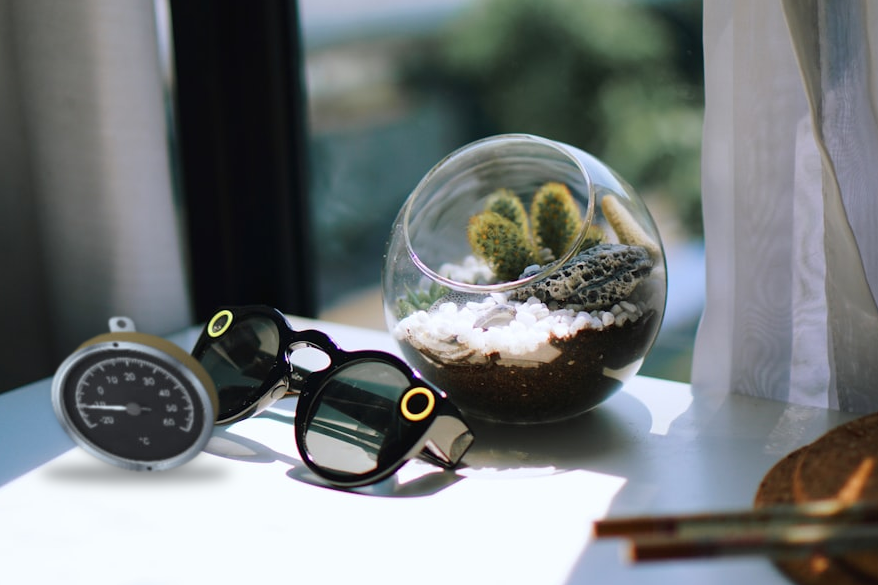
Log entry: -10 °C
